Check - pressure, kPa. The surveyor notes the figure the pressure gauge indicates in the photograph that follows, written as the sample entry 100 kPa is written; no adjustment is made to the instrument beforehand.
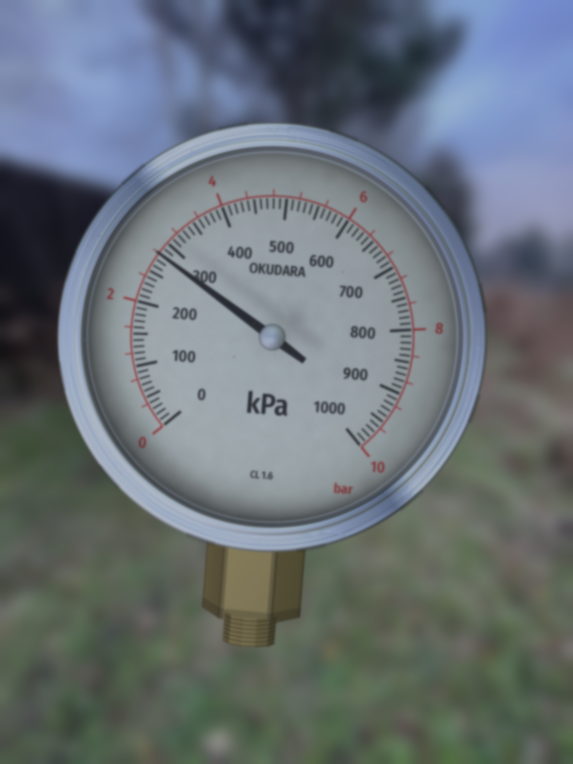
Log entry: 280 kPa
